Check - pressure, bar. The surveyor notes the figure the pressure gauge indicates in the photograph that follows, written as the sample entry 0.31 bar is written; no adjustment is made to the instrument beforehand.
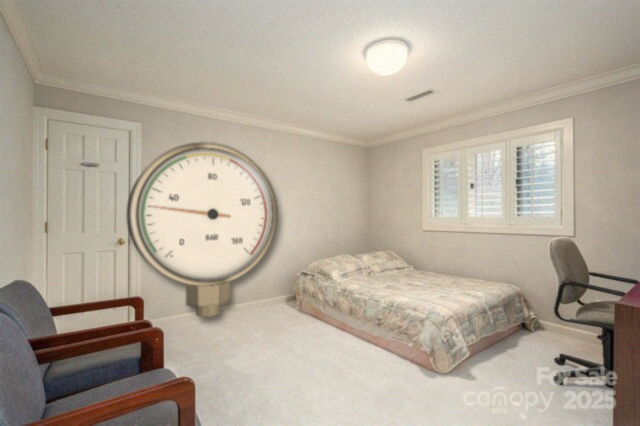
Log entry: 30 bar
